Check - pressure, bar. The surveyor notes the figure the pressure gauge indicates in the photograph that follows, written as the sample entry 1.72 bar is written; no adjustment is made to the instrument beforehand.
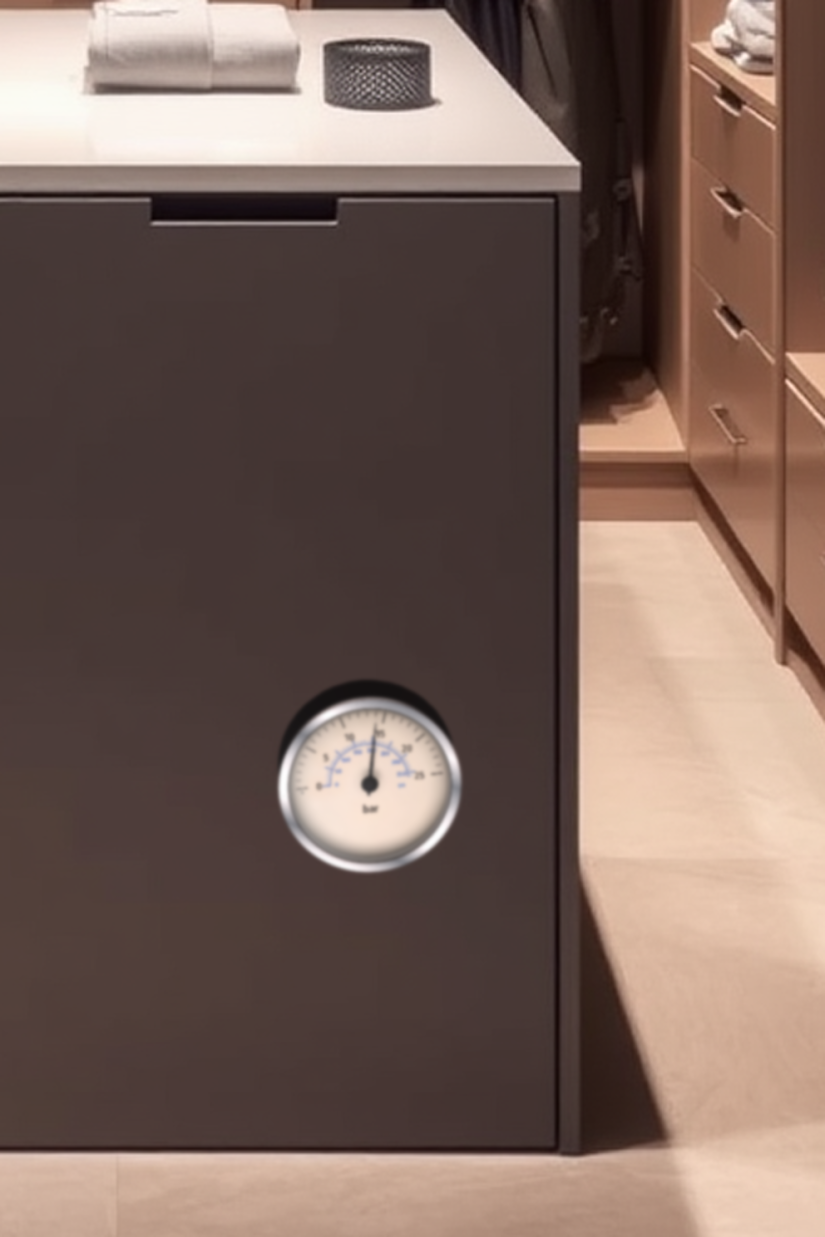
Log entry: 14 bar
